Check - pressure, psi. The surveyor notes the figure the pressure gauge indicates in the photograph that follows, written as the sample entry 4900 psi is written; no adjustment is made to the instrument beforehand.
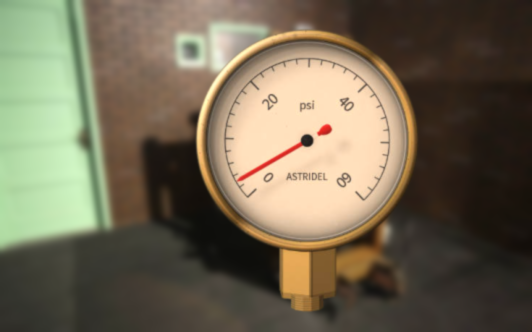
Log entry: 3 psi
